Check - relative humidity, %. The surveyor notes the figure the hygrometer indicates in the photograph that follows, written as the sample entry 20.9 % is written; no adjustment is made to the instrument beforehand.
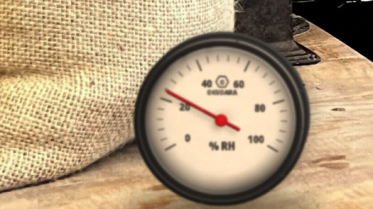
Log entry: 24 %
